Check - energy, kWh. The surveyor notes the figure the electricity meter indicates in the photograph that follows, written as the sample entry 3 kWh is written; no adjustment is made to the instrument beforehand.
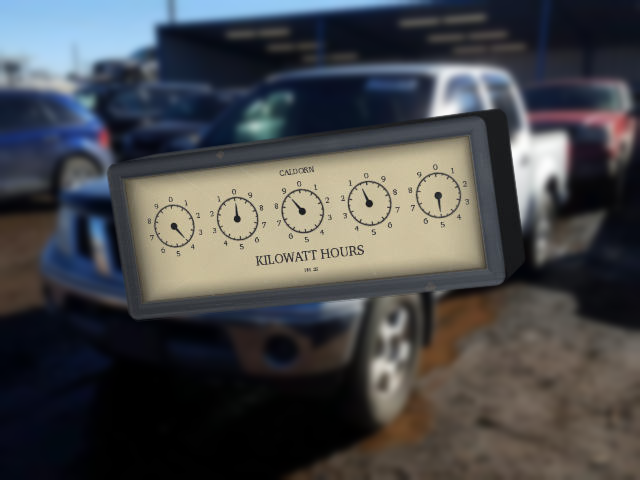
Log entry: 39905 kWh
